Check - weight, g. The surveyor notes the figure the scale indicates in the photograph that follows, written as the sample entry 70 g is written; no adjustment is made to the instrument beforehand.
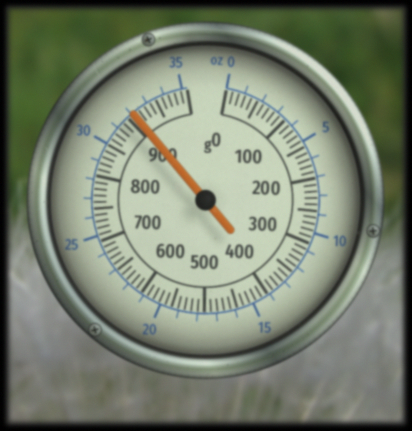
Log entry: 910 g
